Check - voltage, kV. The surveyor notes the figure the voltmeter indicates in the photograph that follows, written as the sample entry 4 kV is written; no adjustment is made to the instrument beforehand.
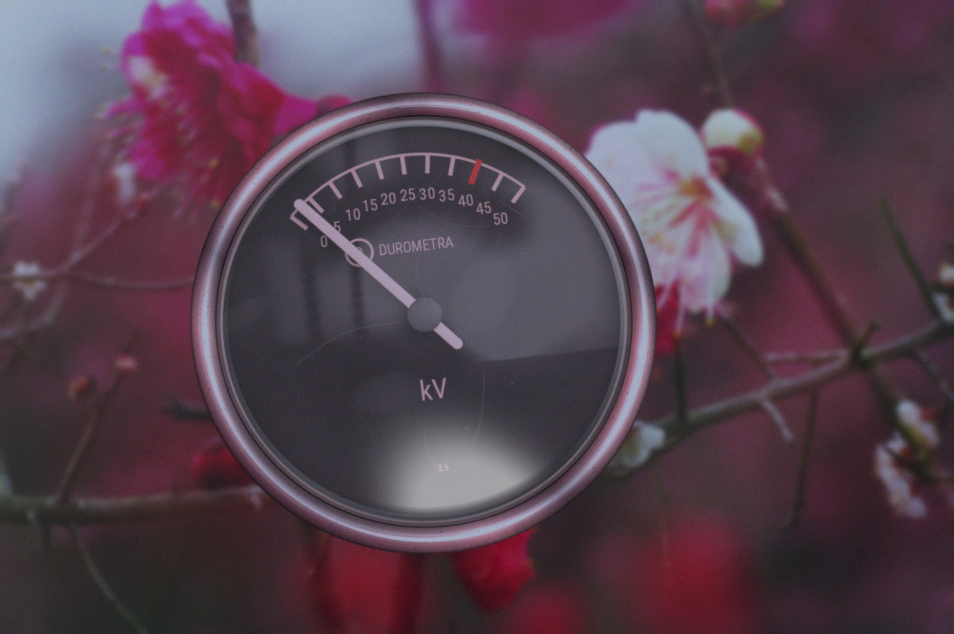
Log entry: 2.5 kV
